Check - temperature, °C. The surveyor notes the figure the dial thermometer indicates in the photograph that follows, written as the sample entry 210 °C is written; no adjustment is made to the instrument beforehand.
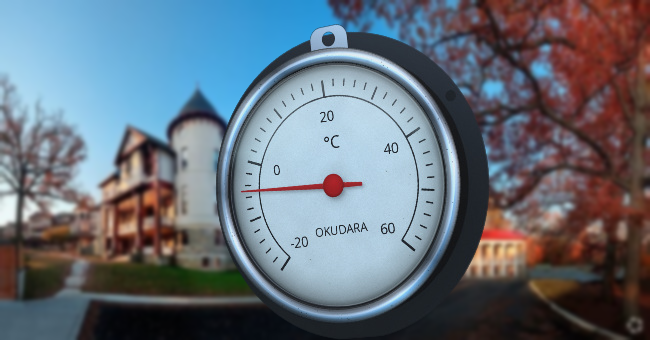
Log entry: -5 °C
